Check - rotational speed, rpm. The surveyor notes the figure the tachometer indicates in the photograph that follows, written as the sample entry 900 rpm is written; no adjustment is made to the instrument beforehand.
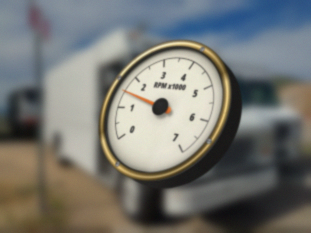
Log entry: 1500 rpm
